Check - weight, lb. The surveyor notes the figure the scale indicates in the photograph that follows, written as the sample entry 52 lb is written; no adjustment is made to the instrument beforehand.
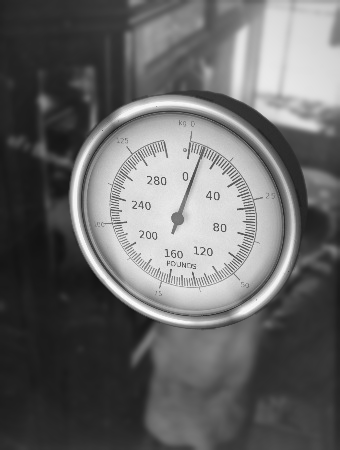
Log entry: 10 lb
